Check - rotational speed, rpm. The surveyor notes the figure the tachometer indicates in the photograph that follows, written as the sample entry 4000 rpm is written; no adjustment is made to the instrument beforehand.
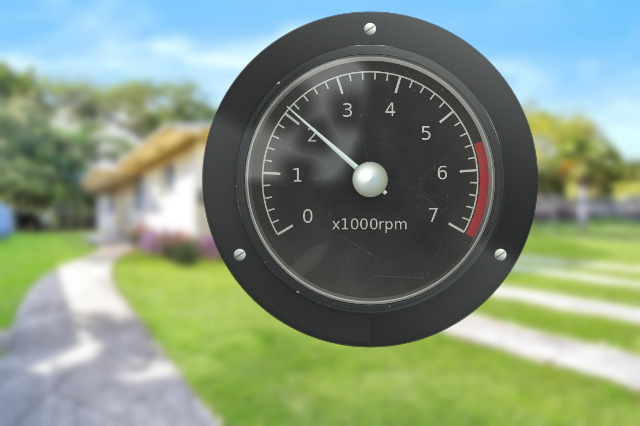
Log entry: 2100 rpm
